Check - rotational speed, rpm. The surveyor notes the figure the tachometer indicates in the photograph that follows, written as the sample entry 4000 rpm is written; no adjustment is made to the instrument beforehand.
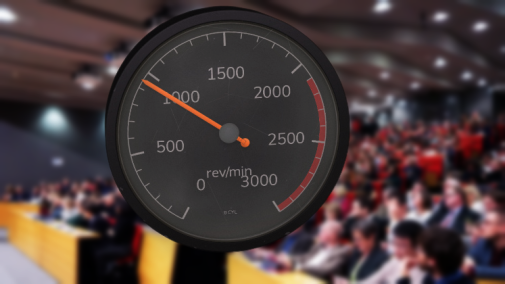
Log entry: 950 rpm
